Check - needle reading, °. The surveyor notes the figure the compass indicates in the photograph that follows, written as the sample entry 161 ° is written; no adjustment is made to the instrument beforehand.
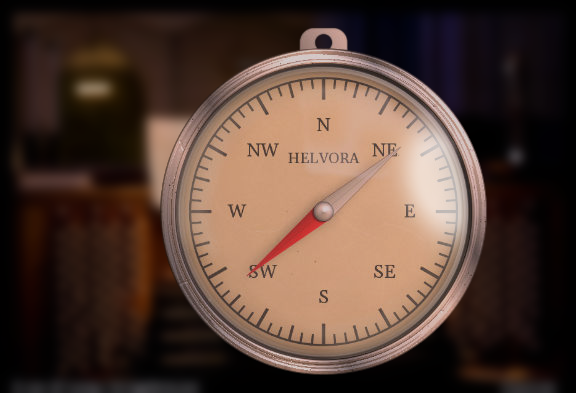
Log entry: 230 °
